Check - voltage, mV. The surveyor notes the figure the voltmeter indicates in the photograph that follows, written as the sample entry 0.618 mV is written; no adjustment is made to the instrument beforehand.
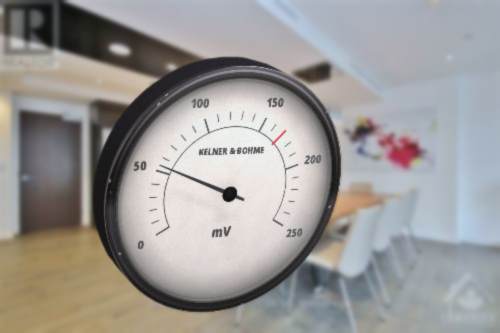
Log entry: 55 mV
